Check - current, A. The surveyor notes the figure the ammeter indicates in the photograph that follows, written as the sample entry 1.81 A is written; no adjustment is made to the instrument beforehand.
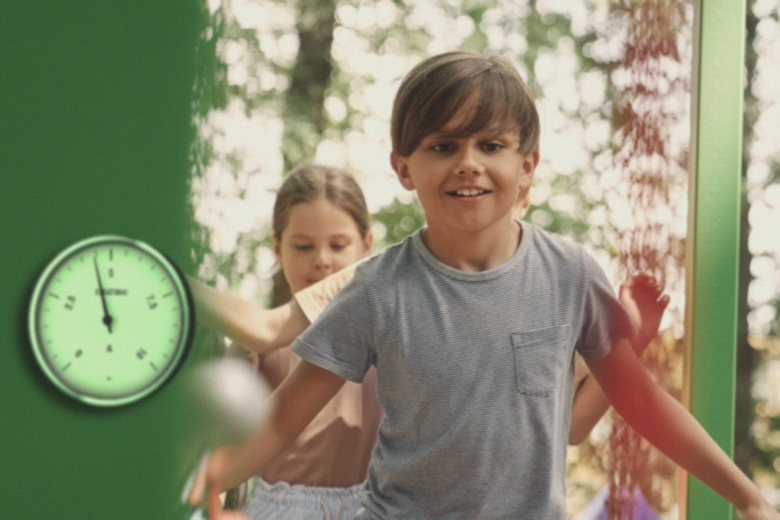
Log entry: 4.5 A
